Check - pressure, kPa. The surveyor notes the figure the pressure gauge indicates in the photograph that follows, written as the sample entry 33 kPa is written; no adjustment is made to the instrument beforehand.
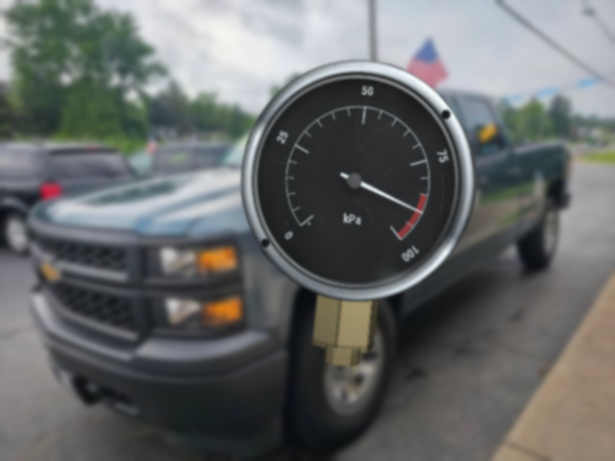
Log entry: 90 kPa
